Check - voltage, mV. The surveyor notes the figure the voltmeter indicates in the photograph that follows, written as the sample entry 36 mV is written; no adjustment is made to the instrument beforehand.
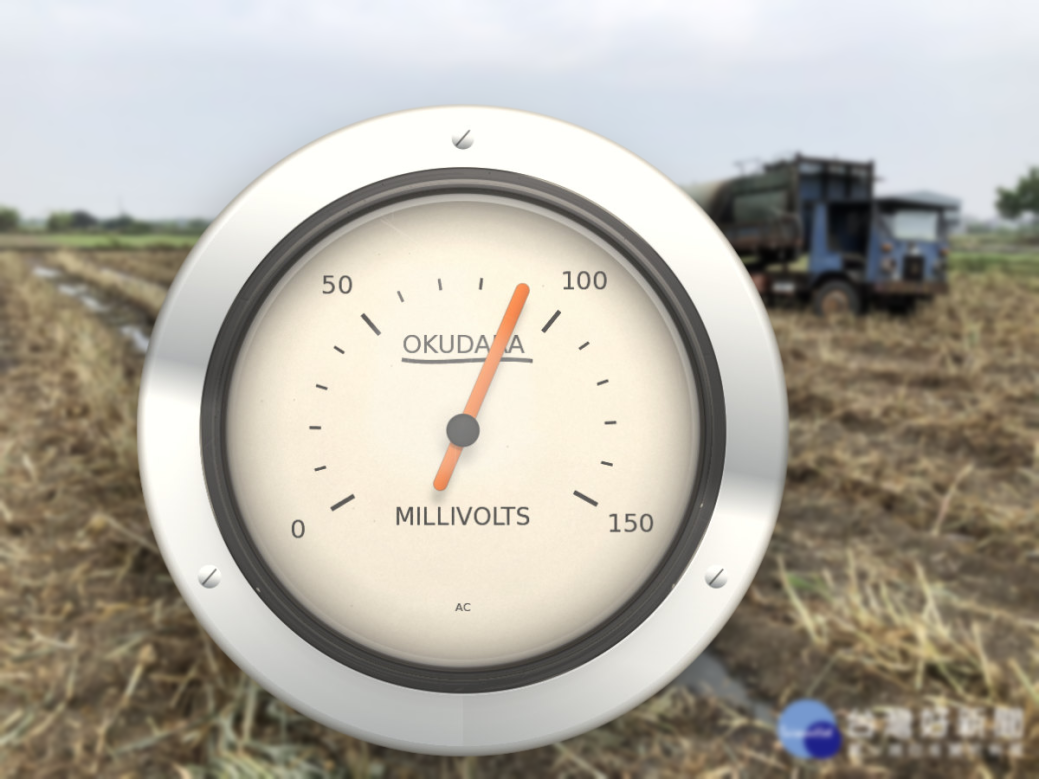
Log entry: 90 mV
